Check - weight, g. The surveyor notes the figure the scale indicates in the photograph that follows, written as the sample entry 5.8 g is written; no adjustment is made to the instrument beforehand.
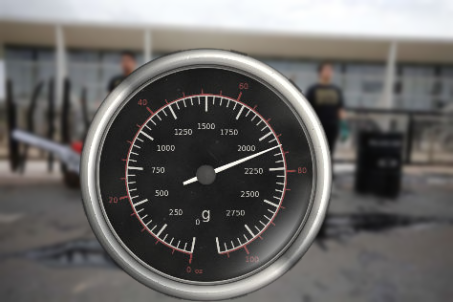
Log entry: 2100 g
